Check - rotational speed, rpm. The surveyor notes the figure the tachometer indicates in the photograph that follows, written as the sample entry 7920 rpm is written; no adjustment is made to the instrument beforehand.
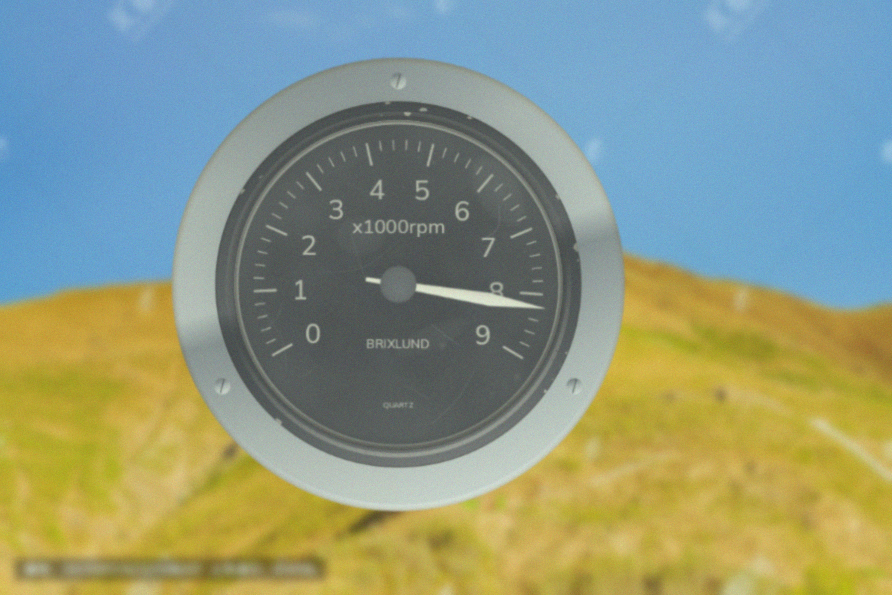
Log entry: 8200 rpm
